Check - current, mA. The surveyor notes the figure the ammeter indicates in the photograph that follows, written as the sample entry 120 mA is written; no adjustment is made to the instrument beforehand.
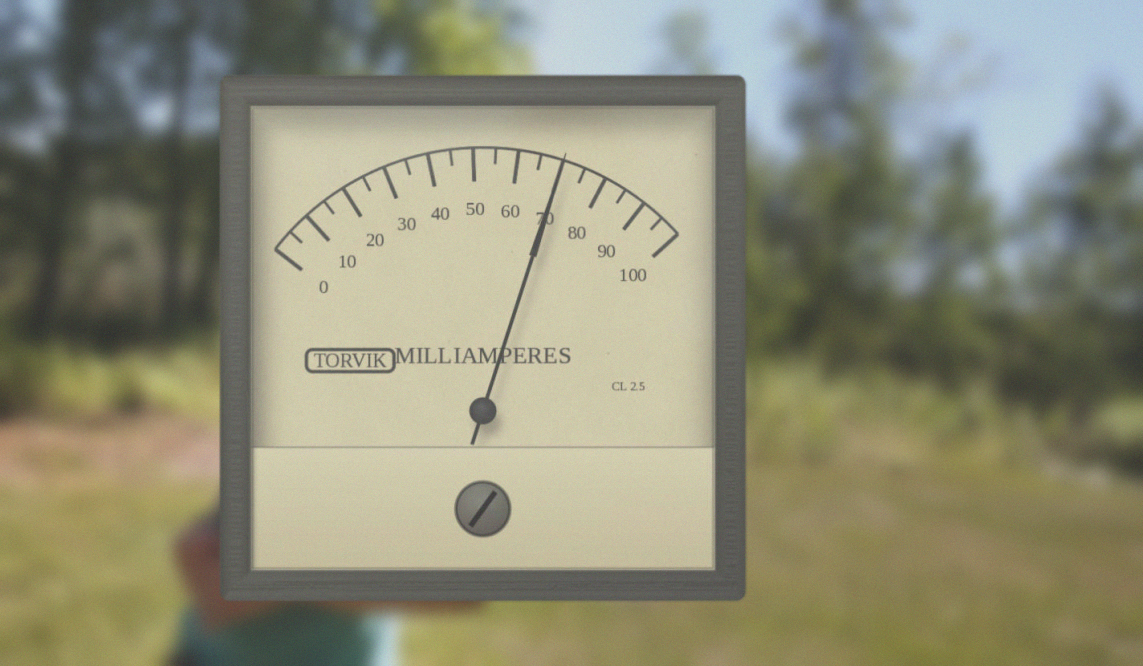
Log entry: 70 mA
